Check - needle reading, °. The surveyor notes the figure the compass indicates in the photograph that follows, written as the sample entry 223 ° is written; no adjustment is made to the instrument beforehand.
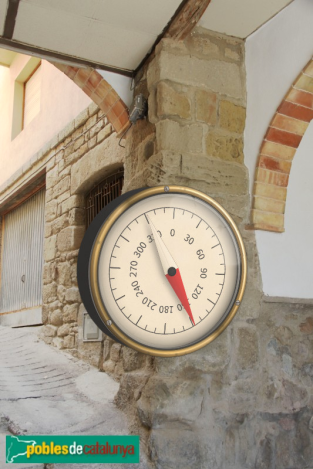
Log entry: 150 °
